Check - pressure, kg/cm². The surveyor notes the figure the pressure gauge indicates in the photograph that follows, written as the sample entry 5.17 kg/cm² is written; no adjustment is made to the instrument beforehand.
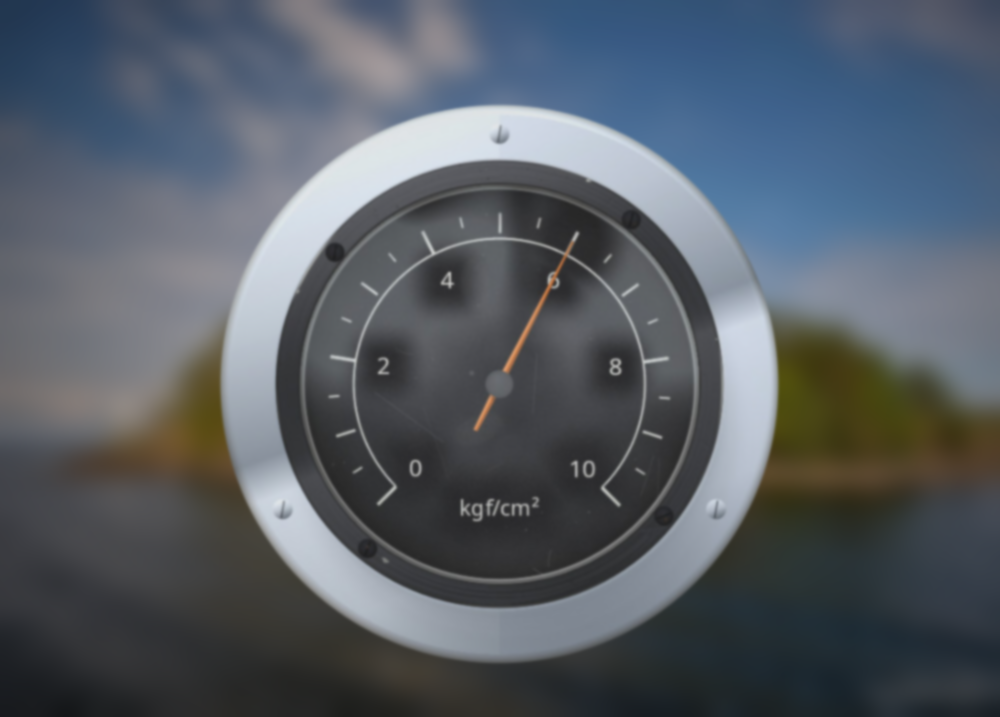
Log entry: 6 kg/cm²
